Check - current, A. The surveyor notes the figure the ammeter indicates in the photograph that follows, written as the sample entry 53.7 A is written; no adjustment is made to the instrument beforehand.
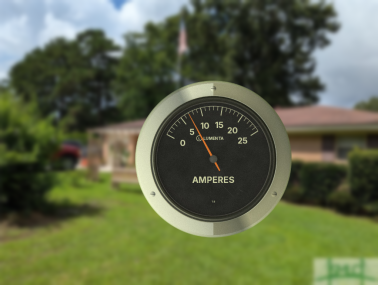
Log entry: 7 A
